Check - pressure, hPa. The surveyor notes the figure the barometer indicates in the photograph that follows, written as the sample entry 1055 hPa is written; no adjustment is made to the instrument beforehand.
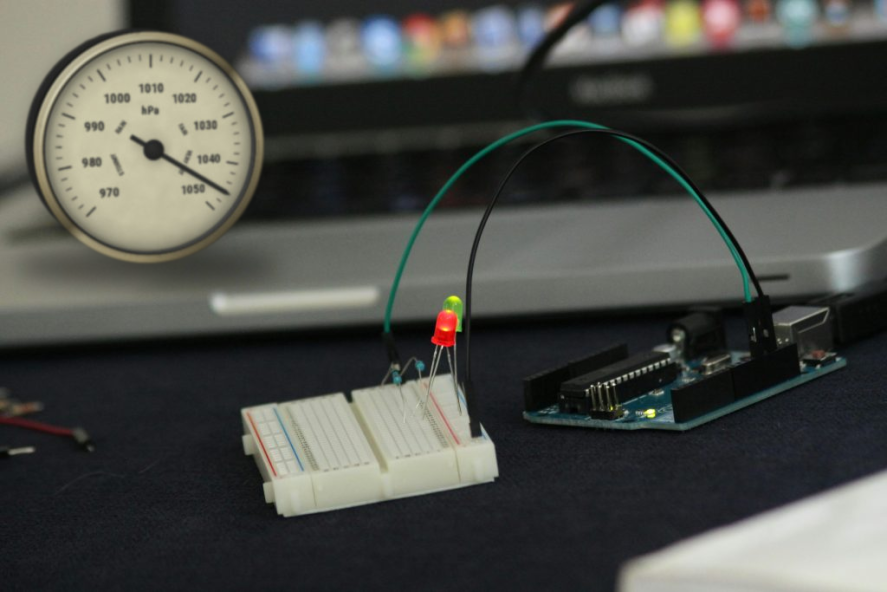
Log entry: 1046 hPa
